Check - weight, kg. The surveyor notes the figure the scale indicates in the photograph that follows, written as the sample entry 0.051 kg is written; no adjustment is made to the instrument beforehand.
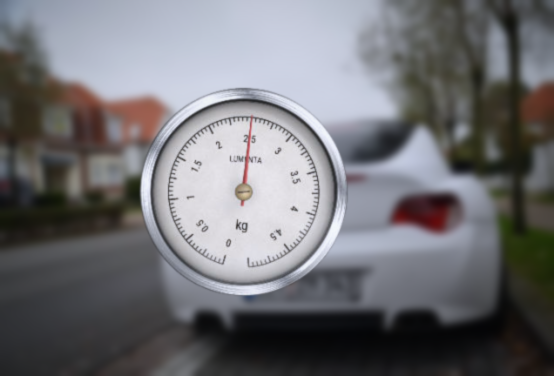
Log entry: 2.5 kg
